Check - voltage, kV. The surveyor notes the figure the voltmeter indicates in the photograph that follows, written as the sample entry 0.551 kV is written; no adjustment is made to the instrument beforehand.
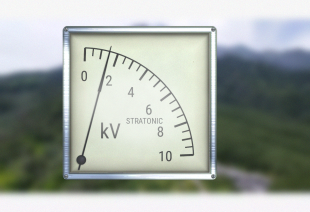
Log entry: 1.5 kV
